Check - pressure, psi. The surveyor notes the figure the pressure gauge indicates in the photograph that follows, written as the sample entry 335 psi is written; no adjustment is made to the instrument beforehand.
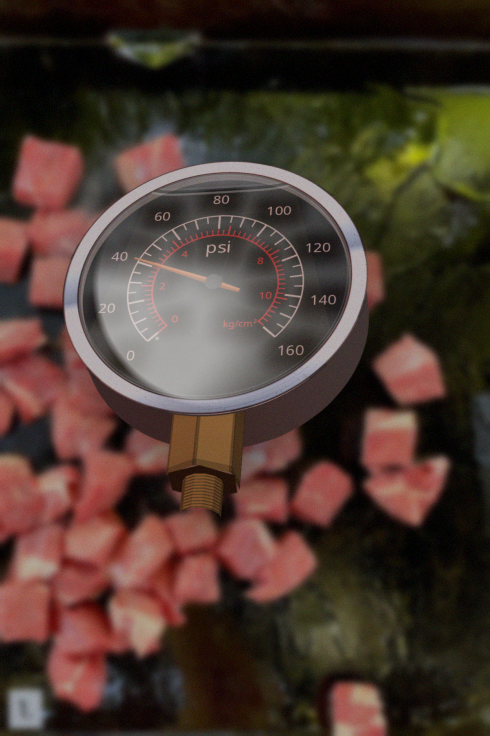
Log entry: 40 psi
